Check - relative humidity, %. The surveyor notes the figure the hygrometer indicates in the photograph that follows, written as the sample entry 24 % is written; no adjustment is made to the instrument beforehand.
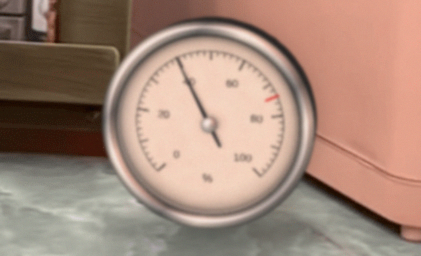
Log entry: 40 %
